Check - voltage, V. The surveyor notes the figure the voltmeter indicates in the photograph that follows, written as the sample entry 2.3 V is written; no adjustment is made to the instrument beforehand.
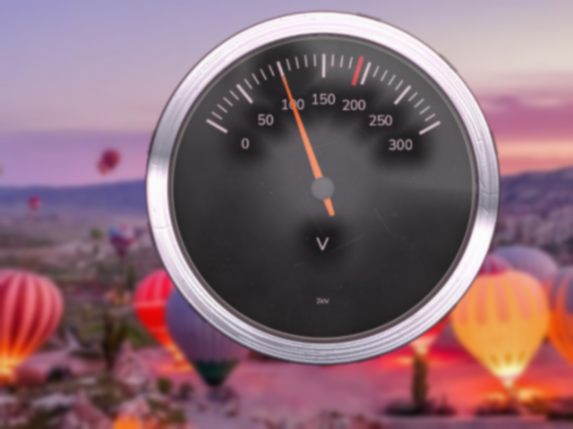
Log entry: 100 V
